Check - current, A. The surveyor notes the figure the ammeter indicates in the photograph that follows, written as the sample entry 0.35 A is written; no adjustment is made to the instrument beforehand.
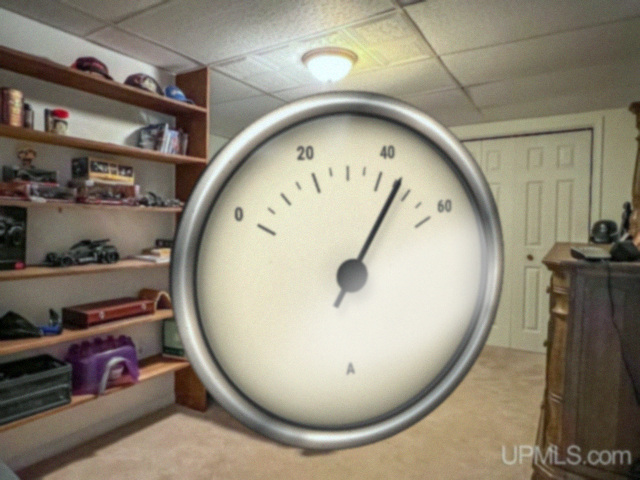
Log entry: 45 A
